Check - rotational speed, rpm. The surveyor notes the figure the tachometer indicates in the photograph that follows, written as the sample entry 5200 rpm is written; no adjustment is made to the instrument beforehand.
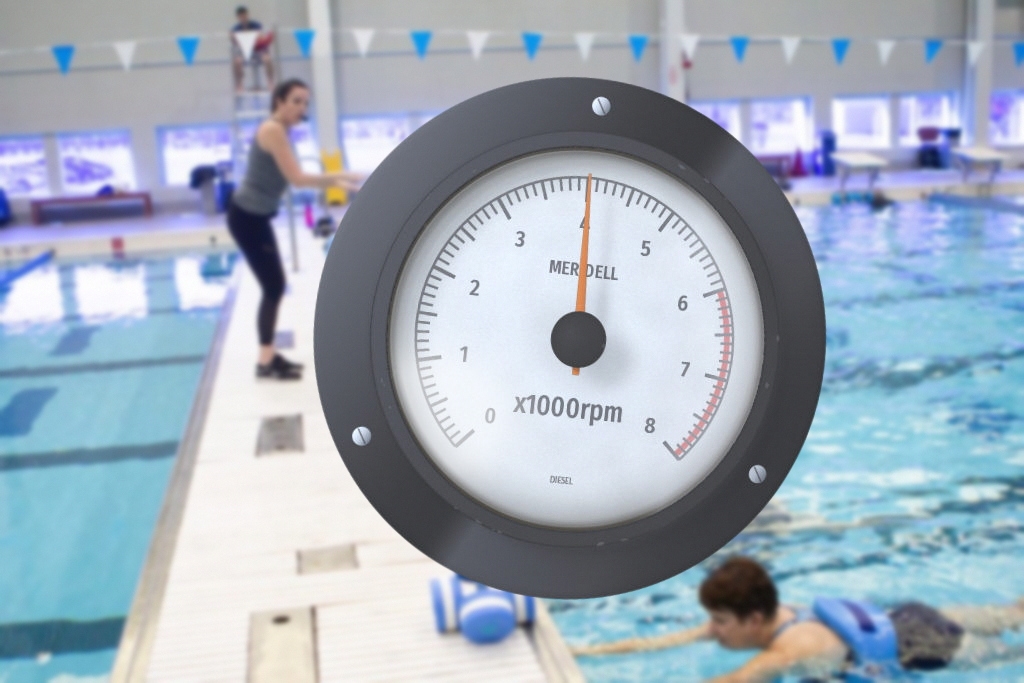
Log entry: 4000 rpm
